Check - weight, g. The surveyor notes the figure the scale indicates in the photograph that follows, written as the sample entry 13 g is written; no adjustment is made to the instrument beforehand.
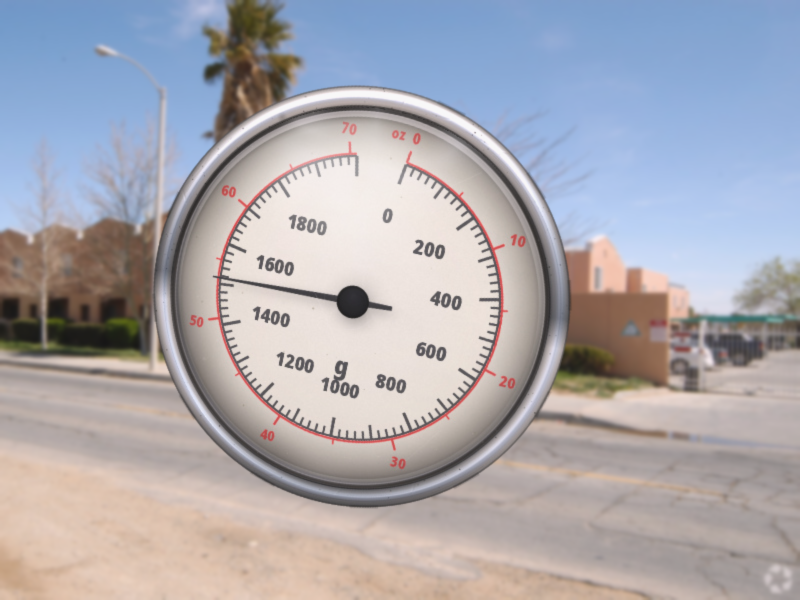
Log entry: 1520 g
